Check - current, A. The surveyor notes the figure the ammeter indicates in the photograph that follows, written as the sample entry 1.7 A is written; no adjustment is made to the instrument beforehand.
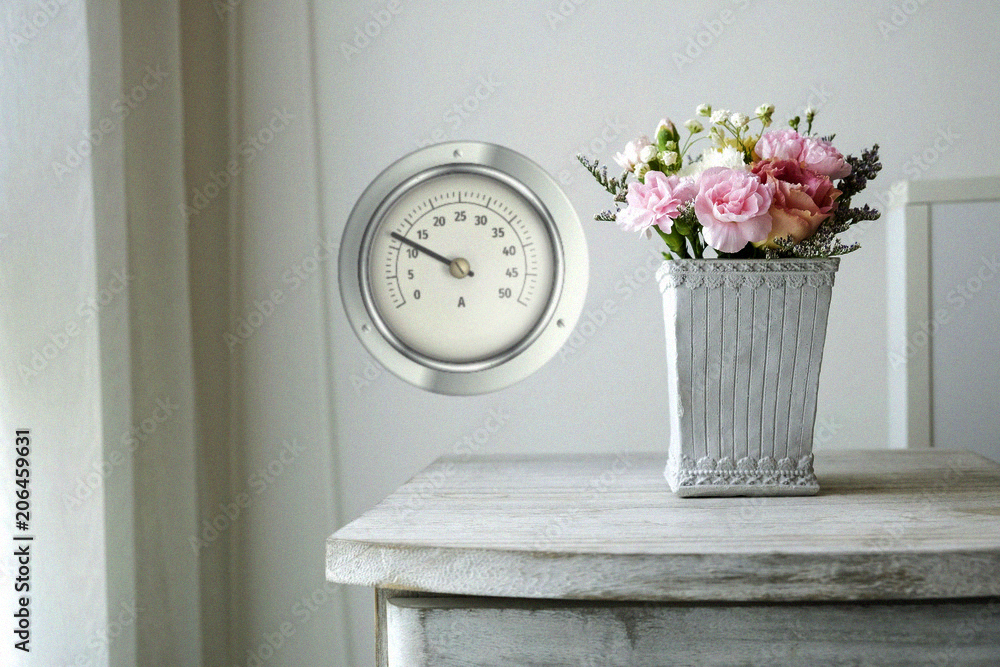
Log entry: 12 A
